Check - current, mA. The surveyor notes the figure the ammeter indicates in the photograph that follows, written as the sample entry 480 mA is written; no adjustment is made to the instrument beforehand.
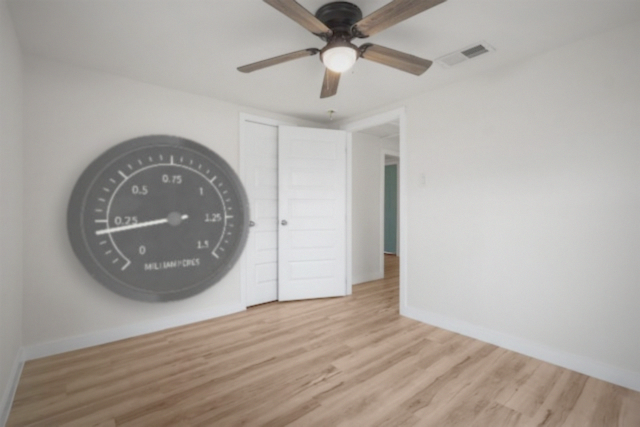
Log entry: 0.2 mA
